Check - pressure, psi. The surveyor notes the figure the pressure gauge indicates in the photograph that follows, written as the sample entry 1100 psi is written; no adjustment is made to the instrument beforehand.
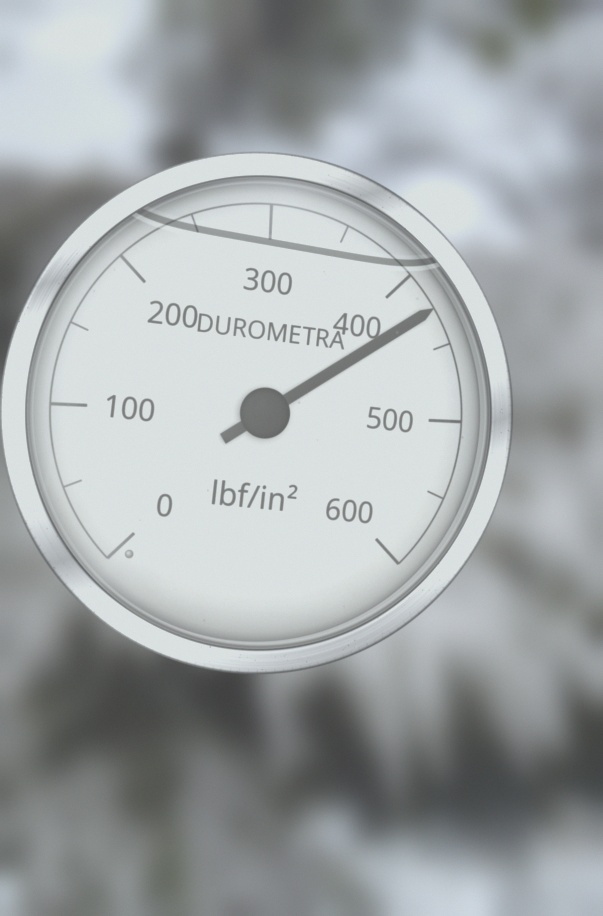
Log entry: 425 psi
